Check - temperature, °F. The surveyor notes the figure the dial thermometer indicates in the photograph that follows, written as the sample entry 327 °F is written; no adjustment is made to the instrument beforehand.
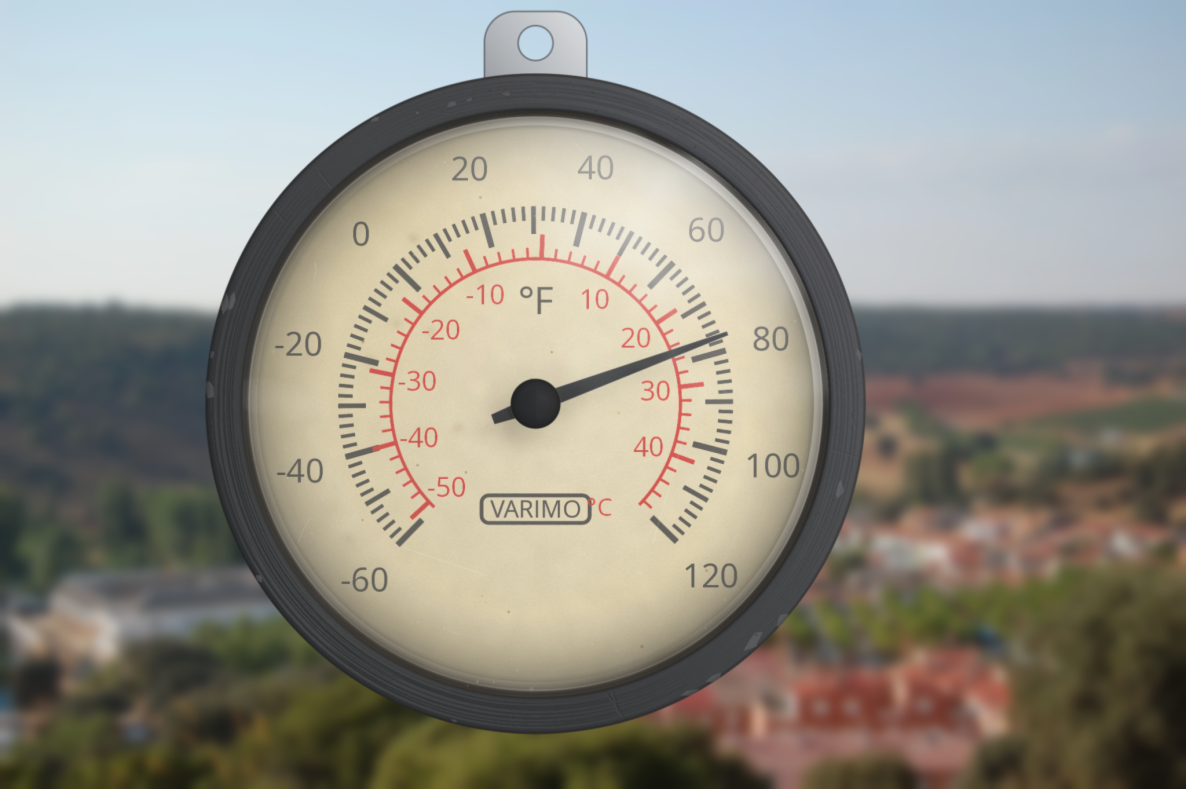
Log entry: 77 °F
